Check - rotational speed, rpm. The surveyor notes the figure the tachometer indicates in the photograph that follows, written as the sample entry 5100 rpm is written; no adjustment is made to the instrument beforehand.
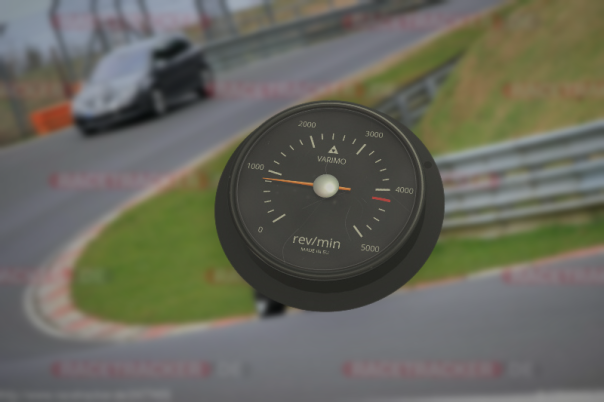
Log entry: 800 rpm
